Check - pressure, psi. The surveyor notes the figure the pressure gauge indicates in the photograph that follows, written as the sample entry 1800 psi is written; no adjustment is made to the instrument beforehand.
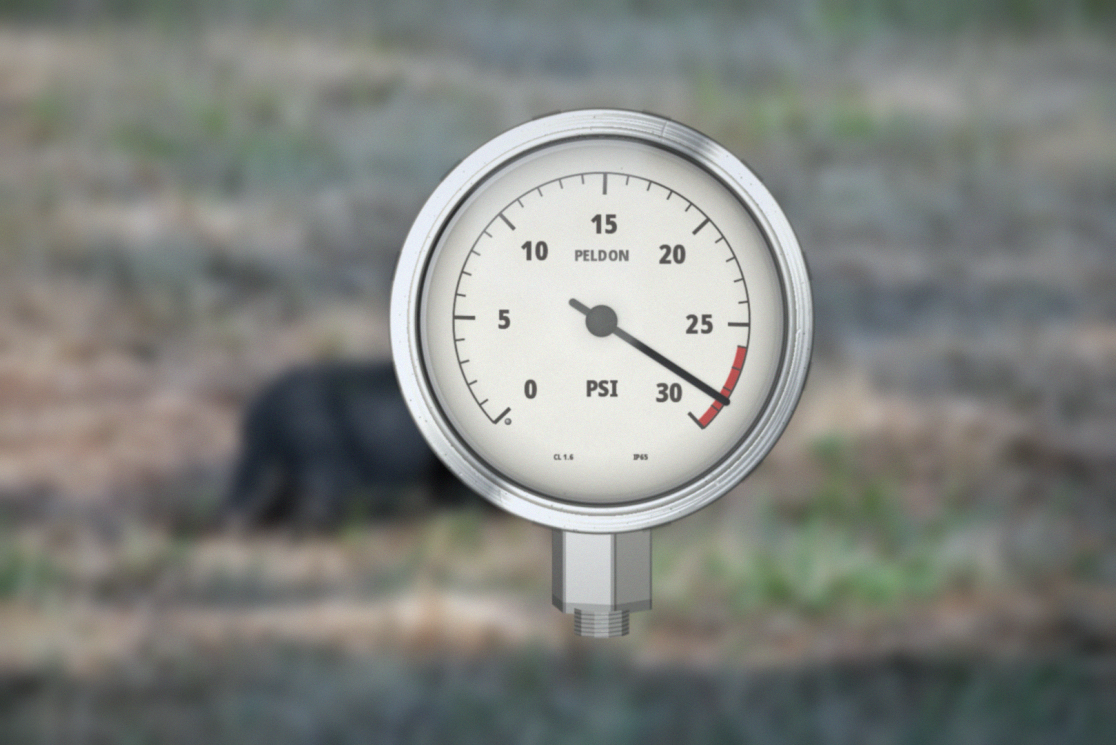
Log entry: 28.5 psi
